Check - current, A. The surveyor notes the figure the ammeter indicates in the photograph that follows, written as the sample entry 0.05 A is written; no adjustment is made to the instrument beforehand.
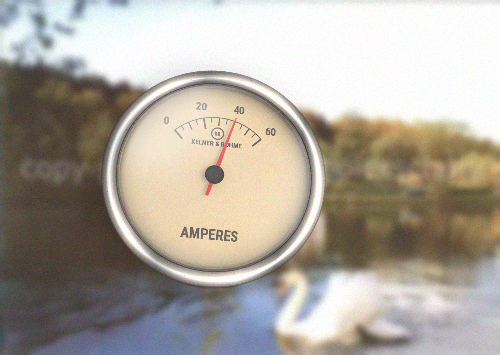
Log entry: 40 A
